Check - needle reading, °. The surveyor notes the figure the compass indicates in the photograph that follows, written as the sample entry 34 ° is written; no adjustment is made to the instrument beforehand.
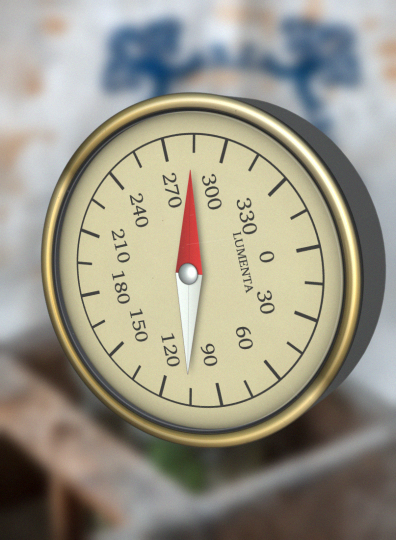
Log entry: 285 °
